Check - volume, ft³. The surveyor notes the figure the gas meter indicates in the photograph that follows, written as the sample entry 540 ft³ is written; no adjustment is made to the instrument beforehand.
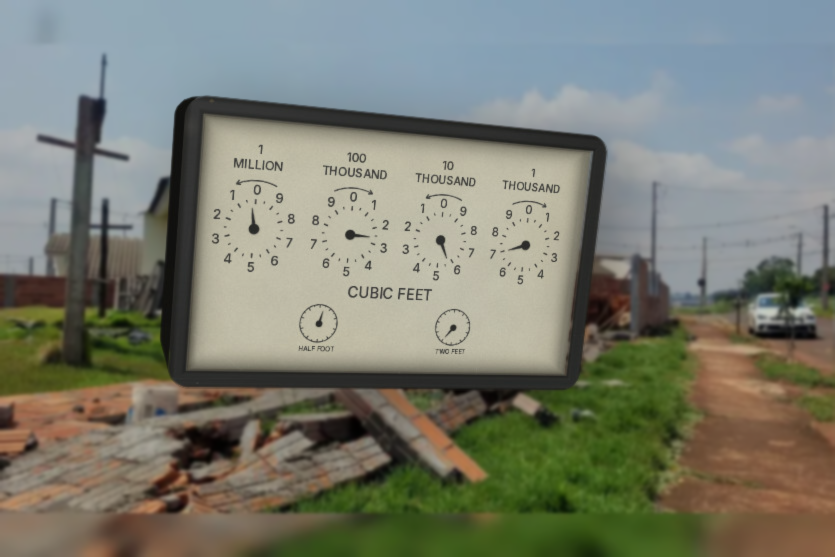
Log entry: 25700 ft³
